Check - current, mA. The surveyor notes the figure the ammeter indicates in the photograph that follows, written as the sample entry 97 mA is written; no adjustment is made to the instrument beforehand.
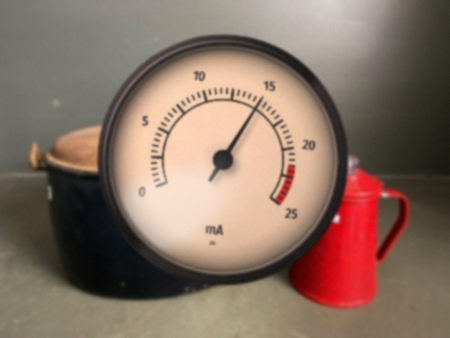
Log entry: 15 mA
